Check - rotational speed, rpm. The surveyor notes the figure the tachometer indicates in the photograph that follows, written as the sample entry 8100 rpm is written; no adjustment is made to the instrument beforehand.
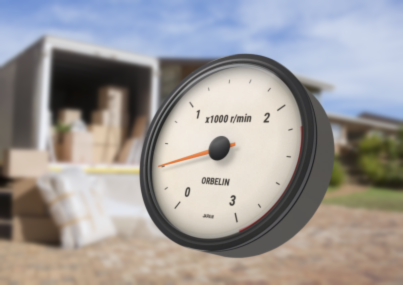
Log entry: 400 rpm
